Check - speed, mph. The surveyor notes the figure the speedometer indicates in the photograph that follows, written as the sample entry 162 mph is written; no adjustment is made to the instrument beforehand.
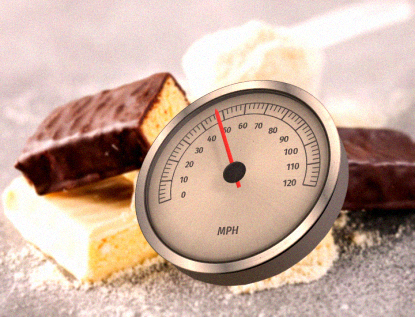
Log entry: 48 mph
